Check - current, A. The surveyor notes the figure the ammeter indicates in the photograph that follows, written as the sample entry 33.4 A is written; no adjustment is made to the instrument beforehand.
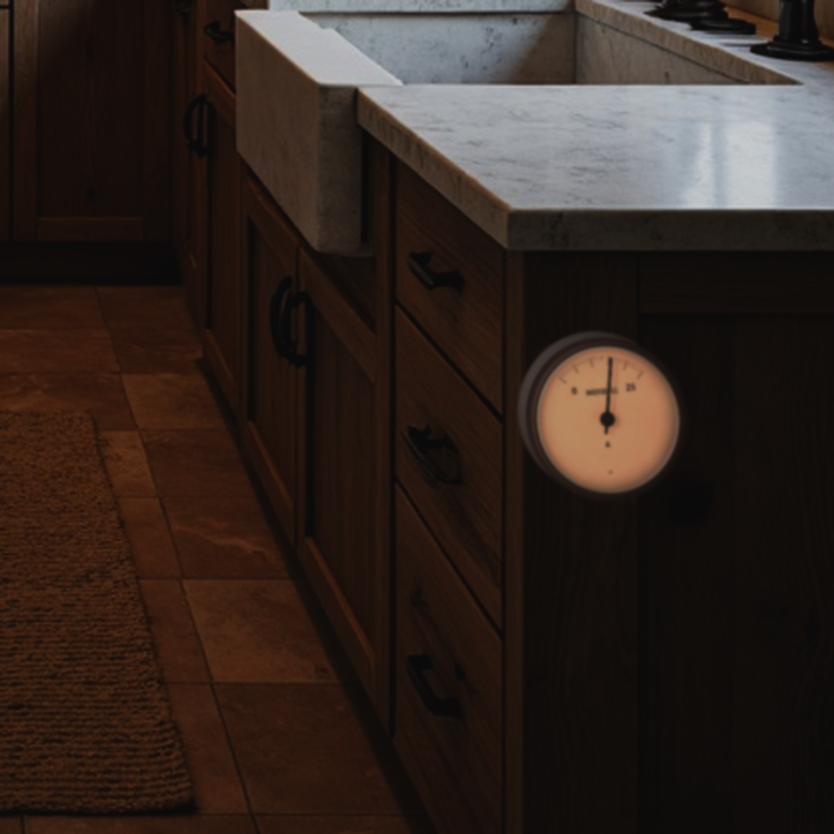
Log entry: 15 A
